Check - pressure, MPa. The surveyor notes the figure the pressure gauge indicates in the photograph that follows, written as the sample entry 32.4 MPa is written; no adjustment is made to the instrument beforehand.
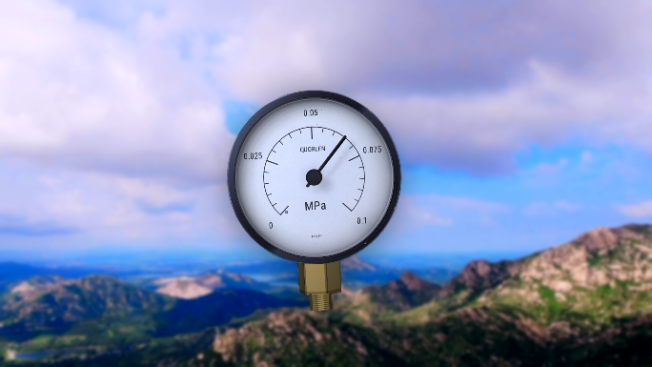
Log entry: 0.065 MPa
